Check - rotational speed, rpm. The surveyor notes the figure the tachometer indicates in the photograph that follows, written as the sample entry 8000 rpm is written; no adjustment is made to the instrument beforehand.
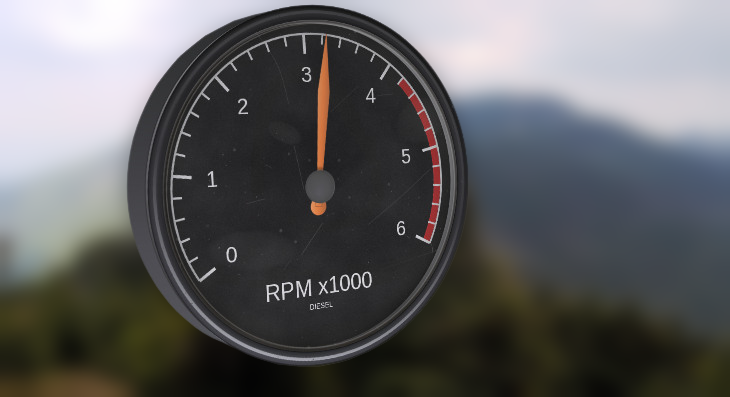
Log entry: 3200 rpm
